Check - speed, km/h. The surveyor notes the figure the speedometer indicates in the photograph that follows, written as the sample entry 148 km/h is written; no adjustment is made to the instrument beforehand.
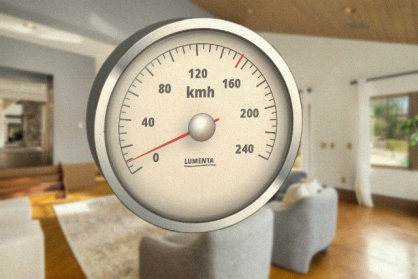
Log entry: 10 km/h
